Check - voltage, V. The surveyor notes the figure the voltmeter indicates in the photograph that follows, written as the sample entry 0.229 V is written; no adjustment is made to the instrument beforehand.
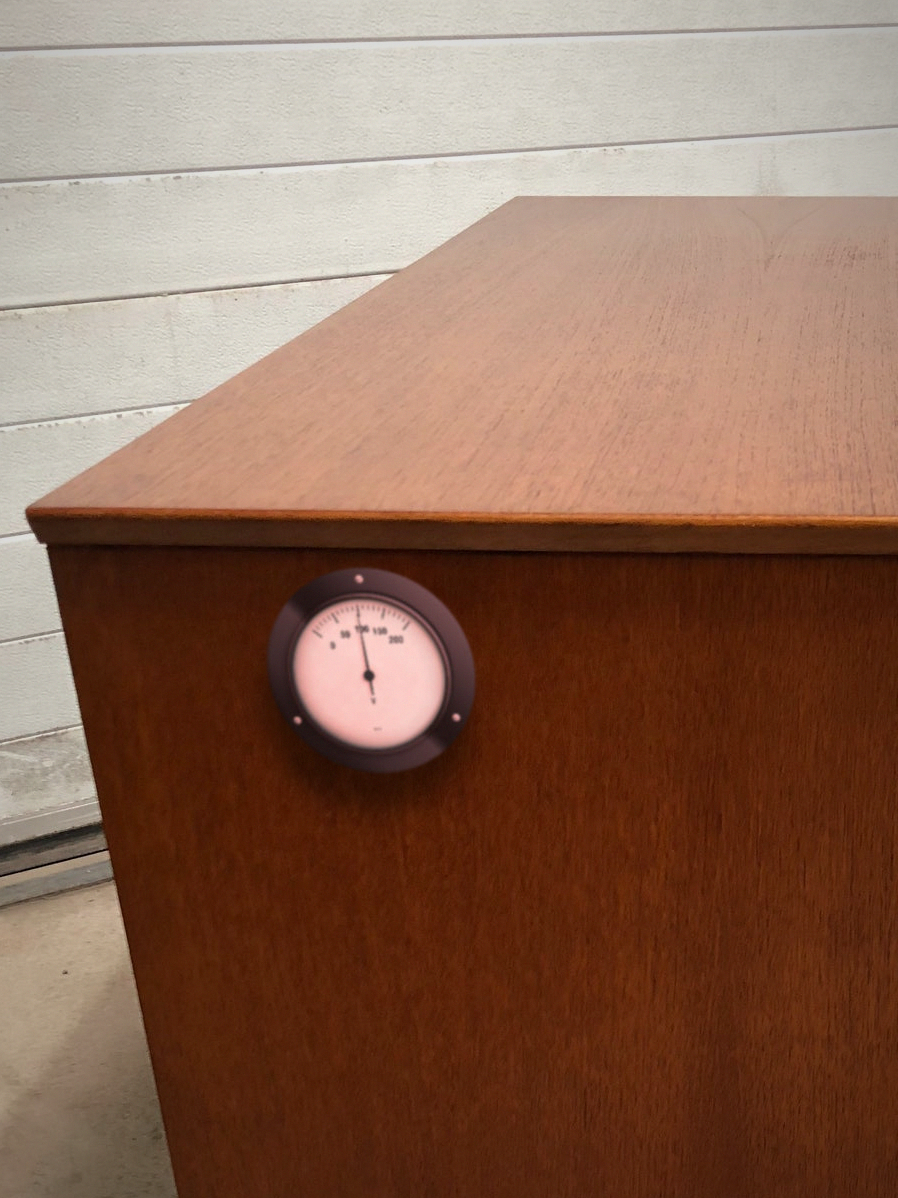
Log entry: 100 V
